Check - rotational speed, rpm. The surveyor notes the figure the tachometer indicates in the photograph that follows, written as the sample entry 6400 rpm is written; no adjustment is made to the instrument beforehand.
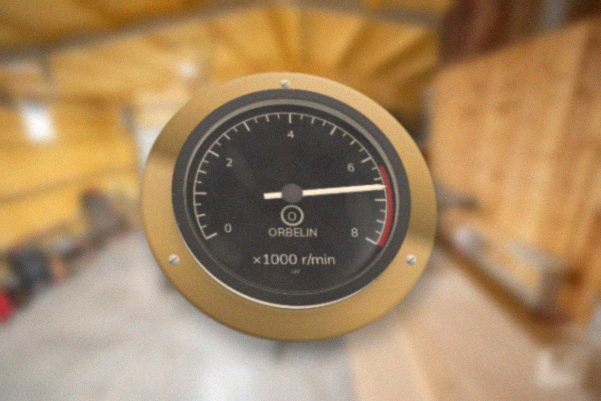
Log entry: 6750 rpm
